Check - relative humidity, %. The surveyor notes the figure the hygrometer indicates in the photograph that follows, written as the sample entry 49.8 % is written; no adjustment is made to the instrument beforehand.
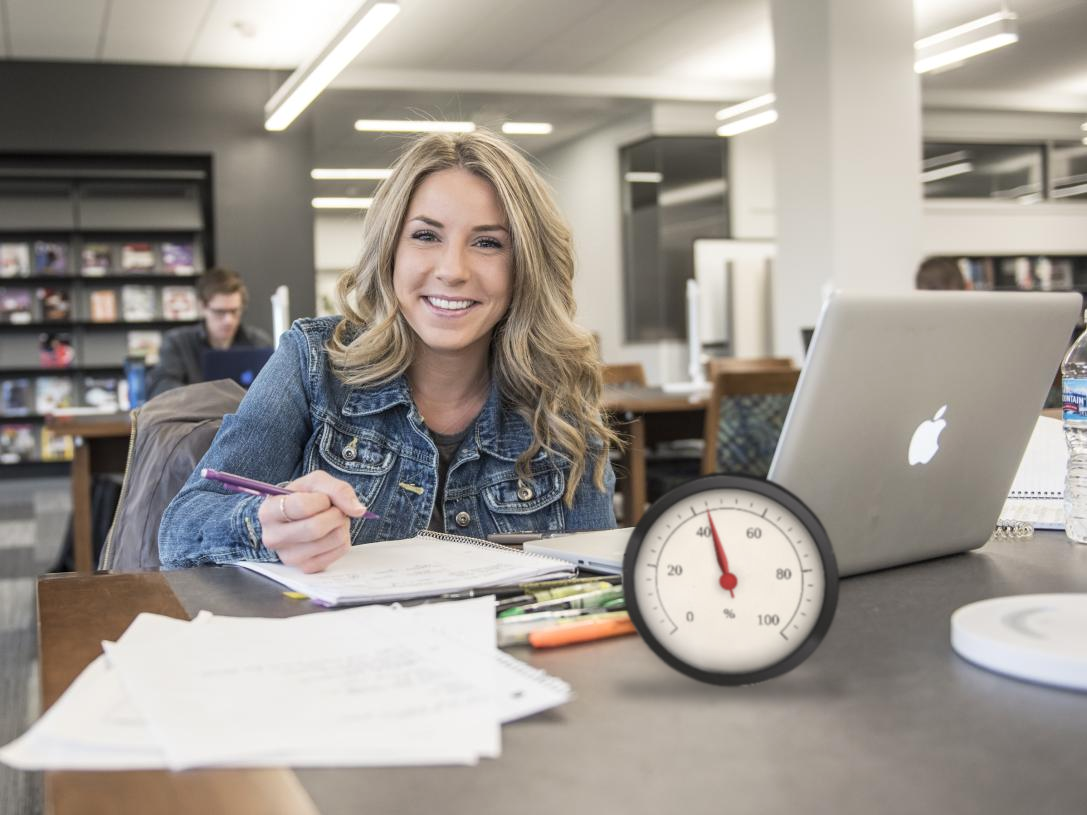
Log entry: 44 %
